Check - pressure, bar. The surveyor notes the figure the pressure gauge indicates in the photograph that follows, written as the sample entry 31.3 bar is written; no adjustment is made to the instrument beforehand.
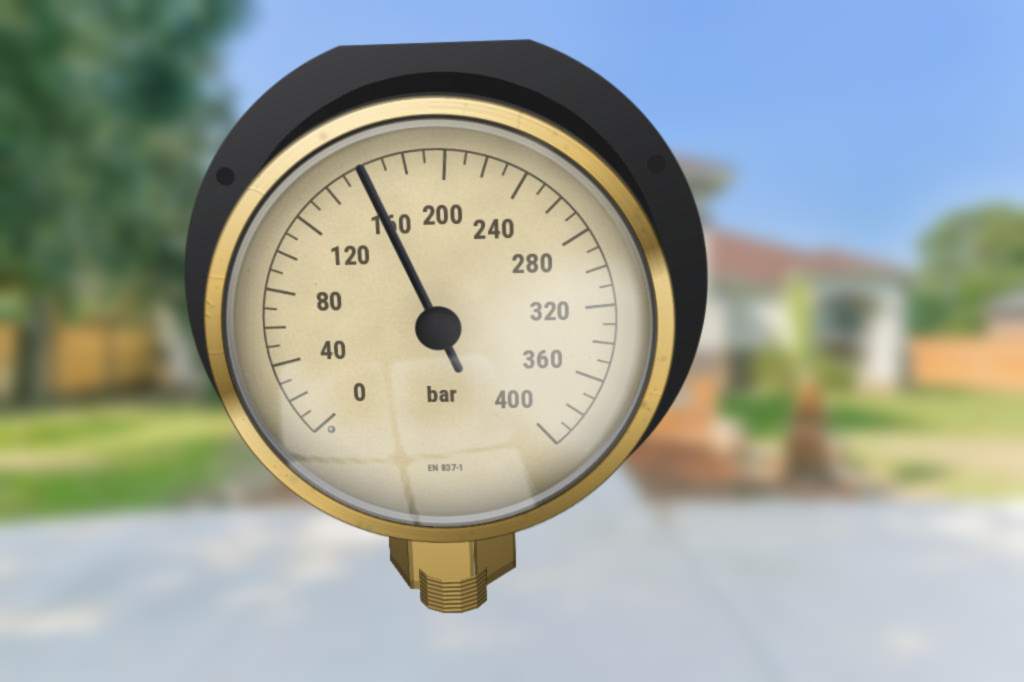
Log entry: 160 bar
